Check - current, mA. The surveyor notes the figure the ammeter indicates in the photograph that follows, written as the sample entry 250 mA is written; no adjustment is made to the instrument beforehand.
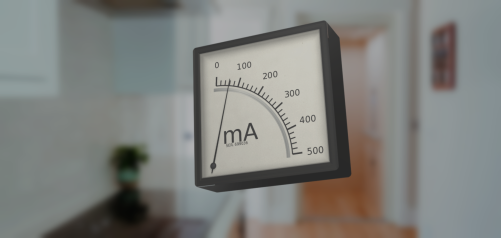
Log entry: 60 mA
